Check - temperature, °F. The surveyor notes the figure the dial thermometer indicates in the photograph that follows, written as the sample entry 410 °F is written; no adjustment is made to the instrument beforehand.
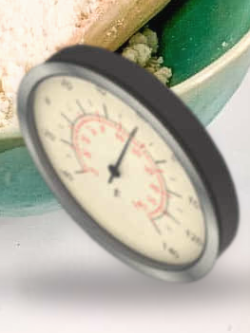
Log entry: 60 °F
